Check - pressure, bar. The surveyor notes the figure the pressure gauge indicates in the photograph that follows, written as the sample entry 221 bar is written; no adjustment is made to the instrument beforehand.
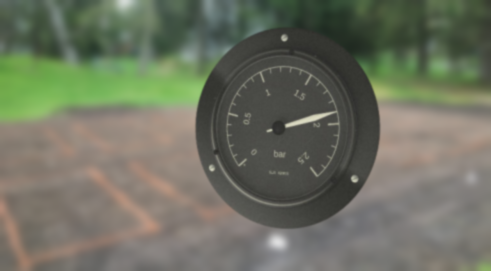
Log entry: 1.9 bar
